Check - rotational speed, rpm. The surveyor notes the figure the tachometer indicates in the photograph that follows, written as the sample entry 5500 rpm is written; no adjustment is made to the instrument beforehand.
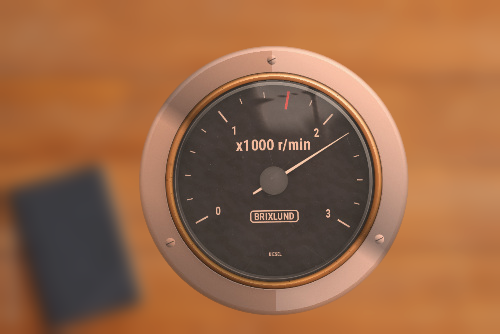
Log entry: 2200 rpm
